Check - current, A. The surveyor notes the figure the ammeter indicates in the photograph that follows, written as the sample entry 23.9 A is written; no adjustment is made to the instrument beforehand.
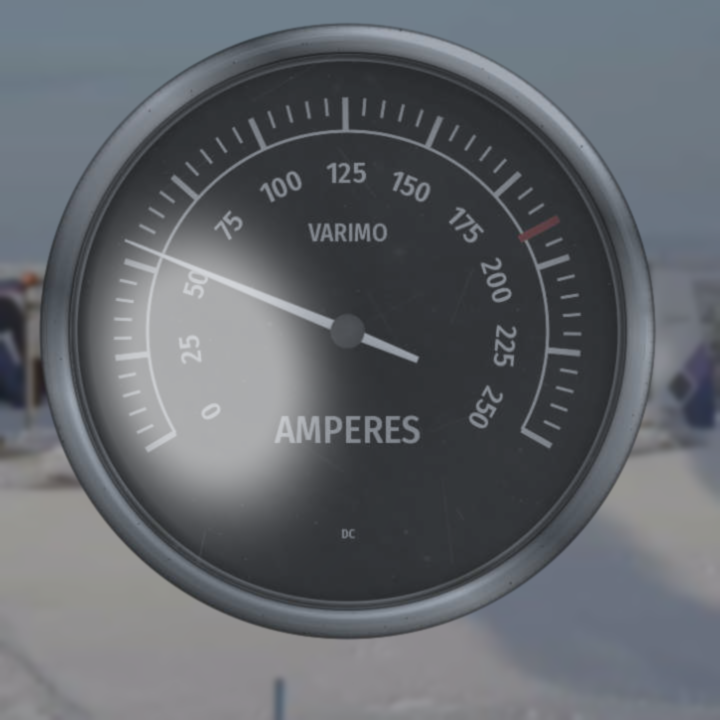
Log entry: 55 A
